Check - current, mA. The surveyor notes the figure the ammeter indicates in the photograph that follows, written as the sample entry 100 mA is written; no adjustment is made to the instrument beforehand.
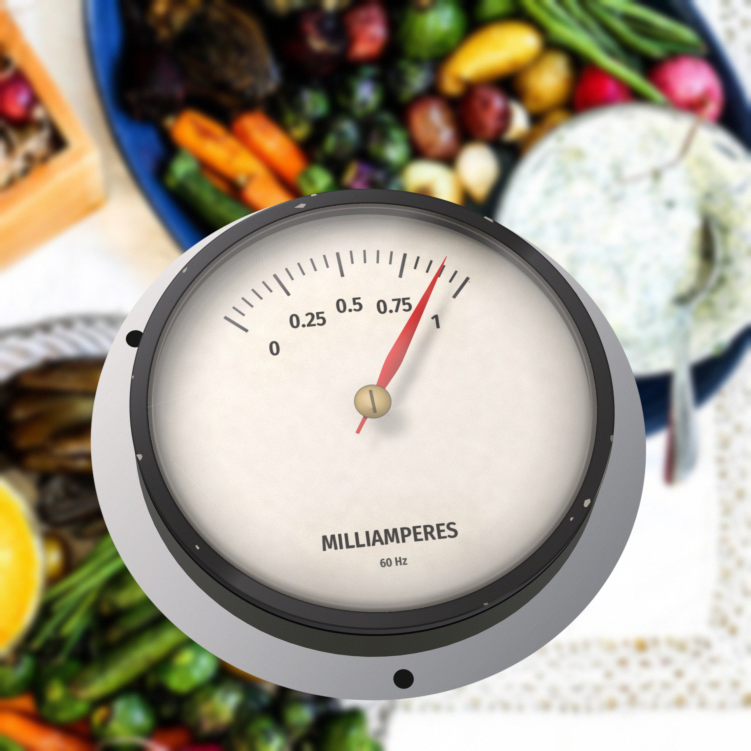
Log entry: 0.9 mA
